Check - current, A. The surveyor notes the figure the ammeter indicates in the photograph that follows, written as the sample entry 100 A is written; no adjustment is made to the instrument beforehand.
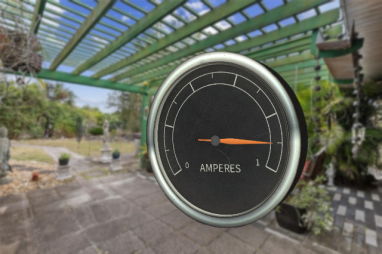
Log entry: 0.9 A
